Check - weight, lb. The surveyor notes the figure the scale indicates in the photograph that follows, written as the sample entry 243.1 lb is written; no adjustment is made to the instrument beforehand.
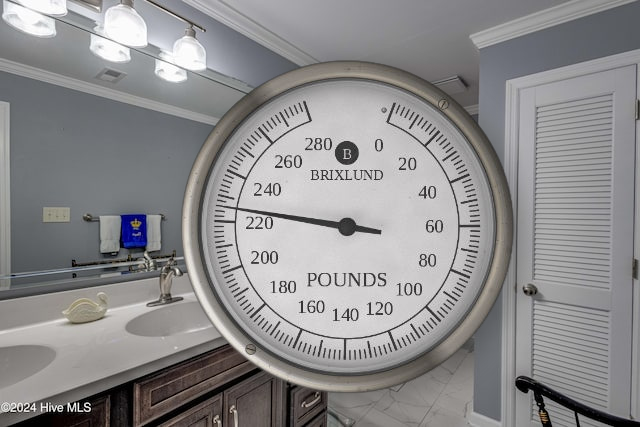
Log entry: 226 lb
